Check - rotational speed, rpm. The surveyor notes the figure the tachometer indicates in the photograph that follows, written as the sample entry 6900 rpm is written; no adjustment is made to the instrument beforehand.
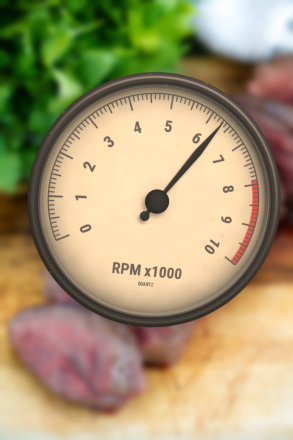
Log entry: 6300 rpm
